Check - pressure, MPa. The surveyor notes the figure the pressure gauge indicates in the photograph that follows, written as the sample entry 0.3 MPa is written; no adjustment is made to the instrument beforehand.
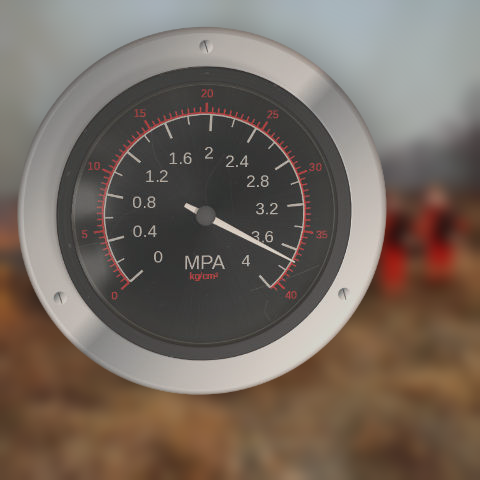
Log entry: 3.7 MPa
